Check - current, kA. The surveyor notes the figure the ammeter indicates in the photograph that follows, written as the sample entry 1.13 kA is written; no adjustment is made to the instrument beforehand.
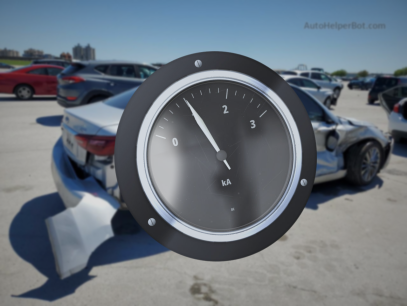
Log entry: 1 kA
